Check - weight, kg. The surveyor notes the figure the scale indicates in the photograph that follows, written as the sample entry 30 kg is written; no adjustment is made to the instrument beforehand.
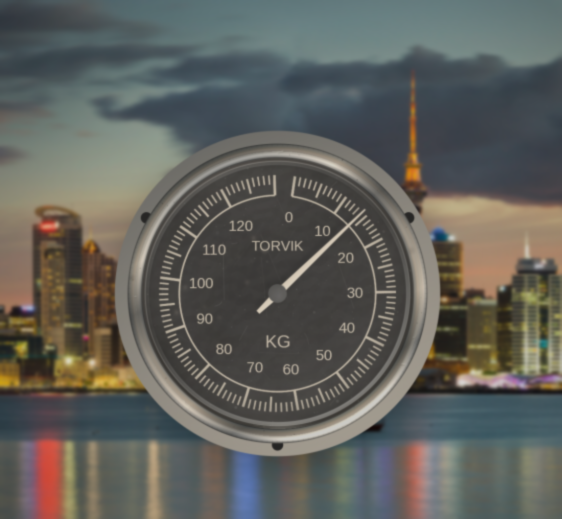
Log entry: 14 kg
